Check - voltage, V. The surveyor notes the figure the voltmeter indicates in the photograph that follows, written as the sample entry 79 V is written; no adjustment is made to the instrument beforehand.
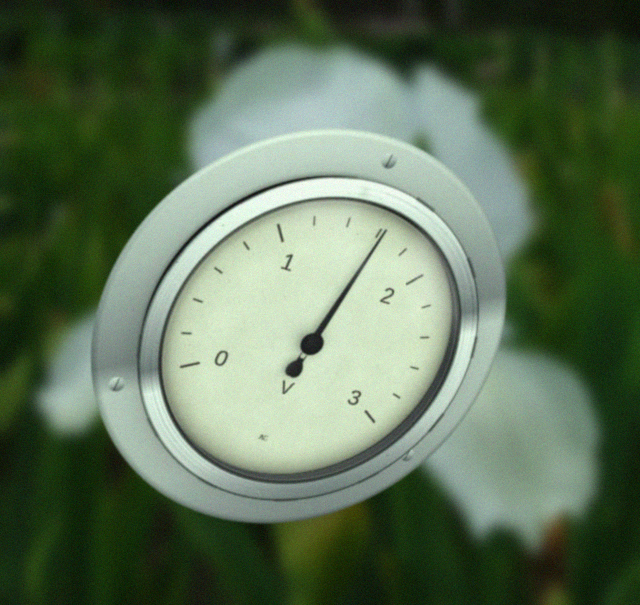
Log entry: 1.6 V
